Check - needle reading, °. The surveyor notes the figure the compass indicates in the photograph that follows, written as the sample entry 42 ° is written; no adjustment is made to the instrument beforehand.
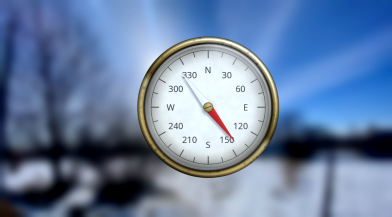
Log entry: 142.5 °
